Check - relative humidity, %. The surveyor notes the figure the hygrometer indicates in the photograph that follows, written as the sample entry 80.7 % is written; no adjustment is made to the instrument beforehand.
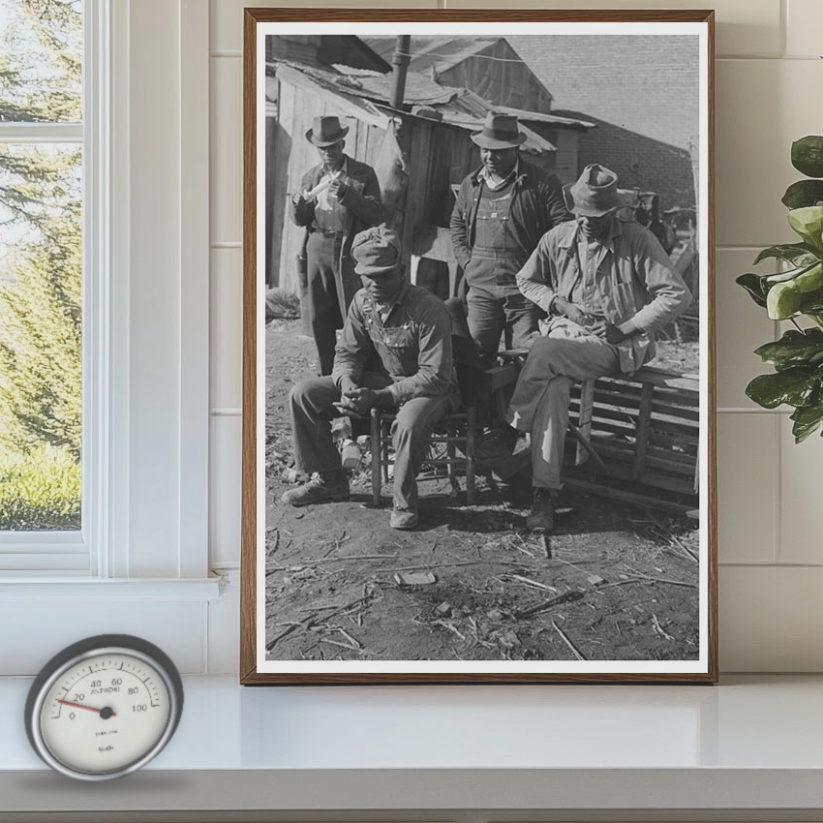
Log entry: 12 %
